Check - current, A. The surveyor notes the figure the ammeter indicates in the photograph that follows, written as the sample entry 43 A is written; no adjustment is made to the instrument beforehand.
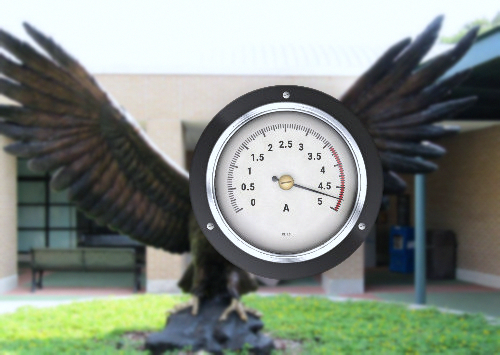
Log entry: 4.75 A
